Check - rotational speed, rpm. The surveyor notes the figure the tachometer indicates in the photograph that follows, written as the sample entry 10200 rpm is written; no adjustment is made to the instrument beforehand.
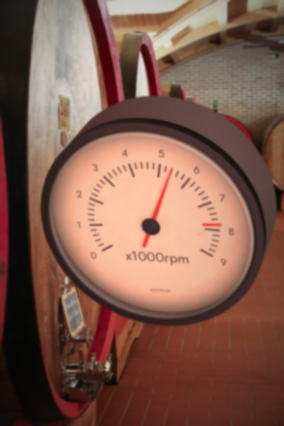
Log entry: 5400 rpm
